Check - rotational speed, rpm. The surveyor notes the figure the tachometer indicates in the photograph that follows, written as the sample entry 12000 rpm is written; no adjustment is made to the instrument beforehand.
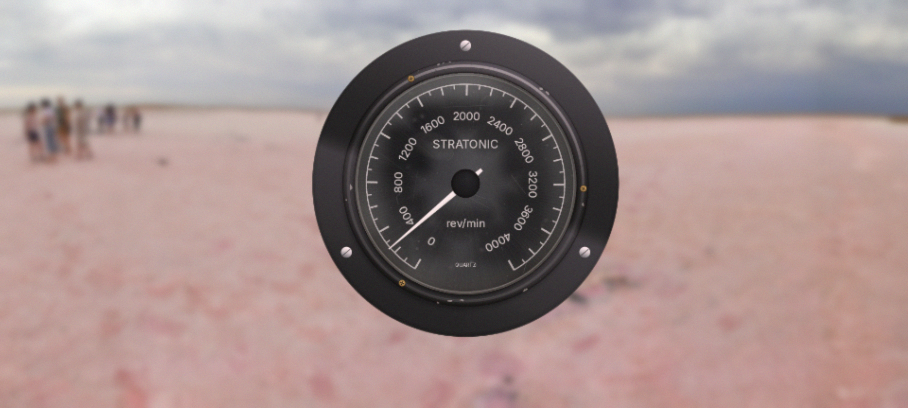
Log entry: 250 rpm
